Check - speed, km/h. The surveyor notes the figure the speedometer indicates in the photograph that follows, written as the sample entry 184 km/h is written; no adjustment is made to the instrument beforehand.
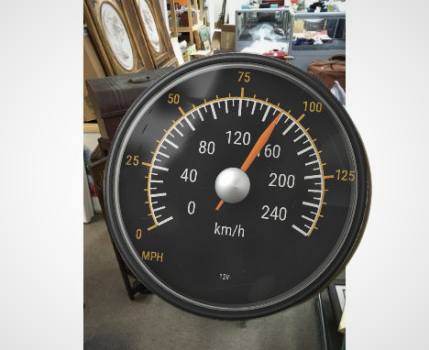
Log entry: 150 km/h
